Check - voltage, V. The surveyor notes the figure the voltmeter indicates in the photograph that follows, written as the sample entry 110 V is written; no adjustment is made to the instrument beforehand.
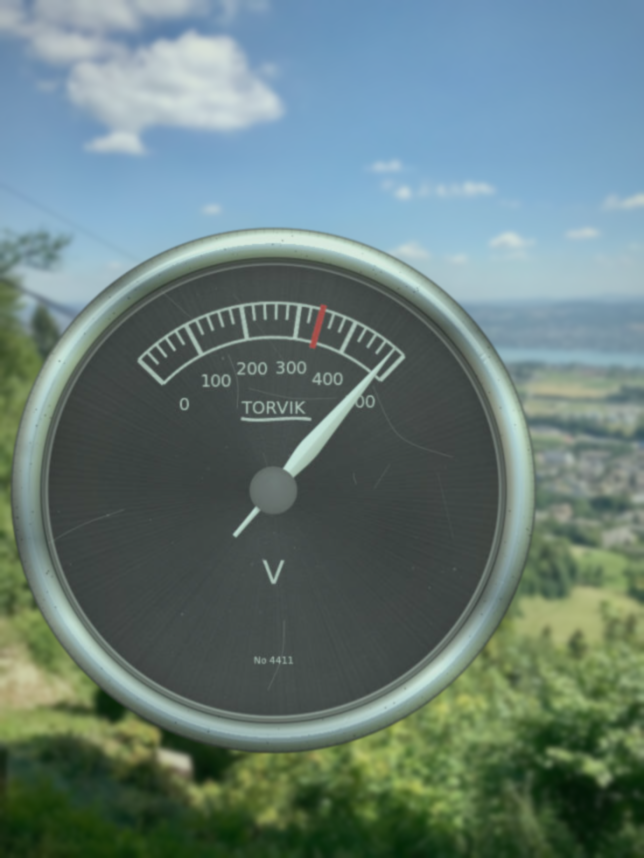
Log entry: 480 V
